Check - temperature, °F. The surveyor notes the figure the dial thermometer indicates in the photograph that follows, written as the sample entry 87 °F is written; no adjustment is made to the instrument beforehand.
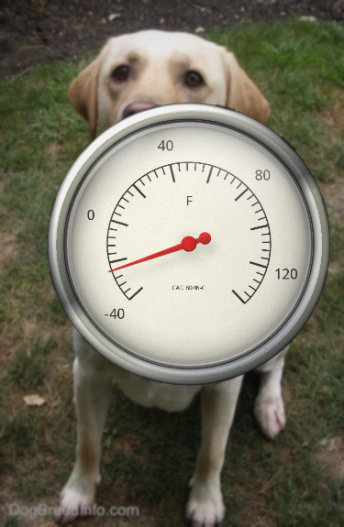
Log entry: -24 °F
